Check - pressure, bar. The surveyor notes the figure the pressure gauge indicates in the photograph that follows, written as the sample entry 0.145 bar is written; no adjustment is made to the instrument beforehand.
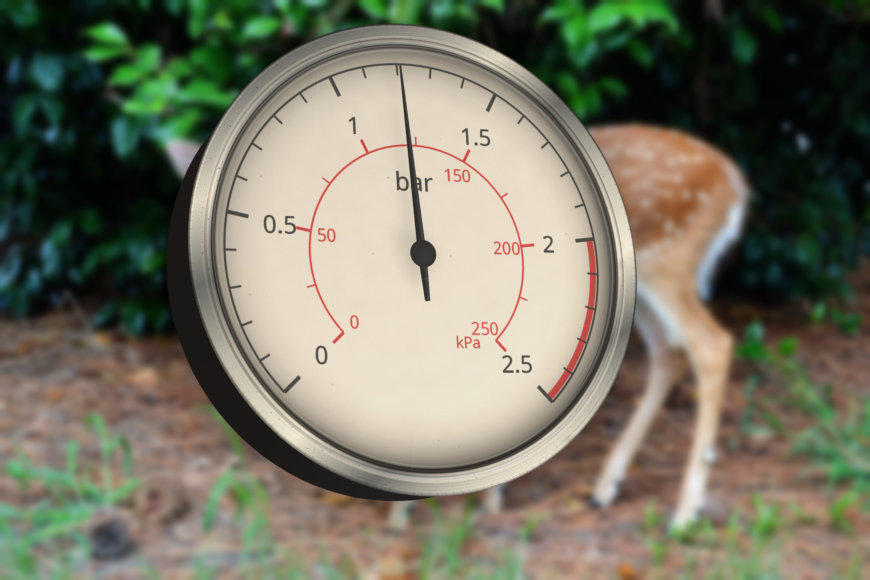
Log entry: 1.2 bar
